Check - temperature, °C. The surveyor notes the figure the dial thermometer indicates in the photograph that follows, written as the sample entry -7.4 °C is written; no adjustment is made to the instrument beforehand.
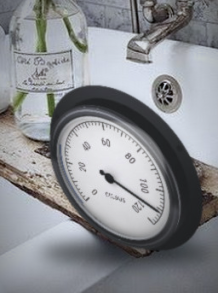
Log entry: 110 °C
